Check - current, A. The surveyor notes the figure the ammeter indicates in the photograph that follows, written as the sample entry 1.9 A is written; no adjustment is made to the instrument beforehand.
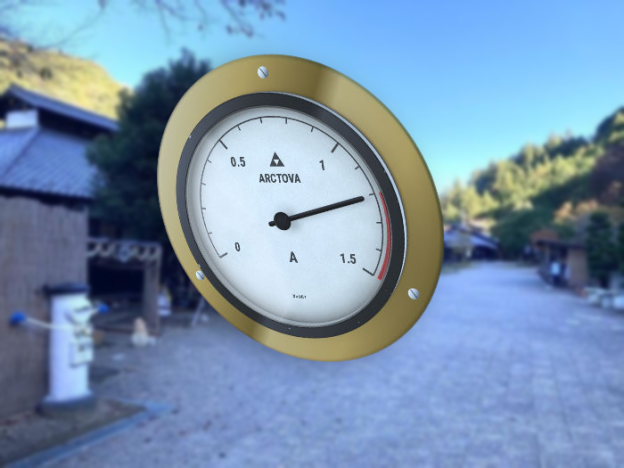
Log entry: 1.2 A
